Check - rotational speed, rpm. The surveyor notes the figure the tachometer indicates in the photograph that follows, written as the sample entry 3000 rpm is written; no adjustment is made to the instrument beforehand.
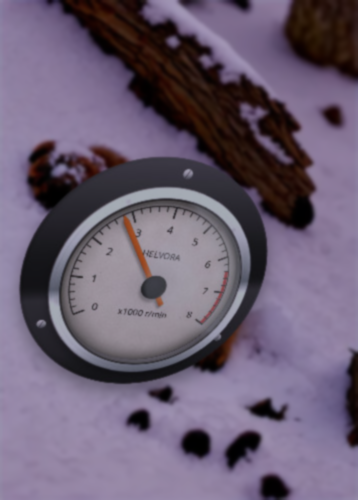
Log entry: 2800 rpm
